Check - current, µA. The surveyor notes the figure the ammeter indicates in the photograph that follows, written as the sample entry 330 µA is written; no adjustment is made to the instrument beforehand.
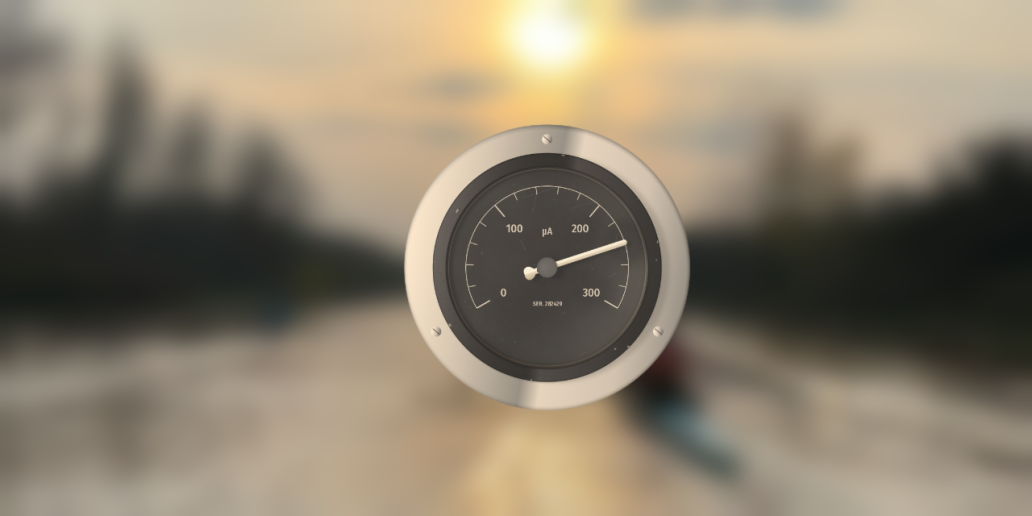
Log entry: 240 µA
